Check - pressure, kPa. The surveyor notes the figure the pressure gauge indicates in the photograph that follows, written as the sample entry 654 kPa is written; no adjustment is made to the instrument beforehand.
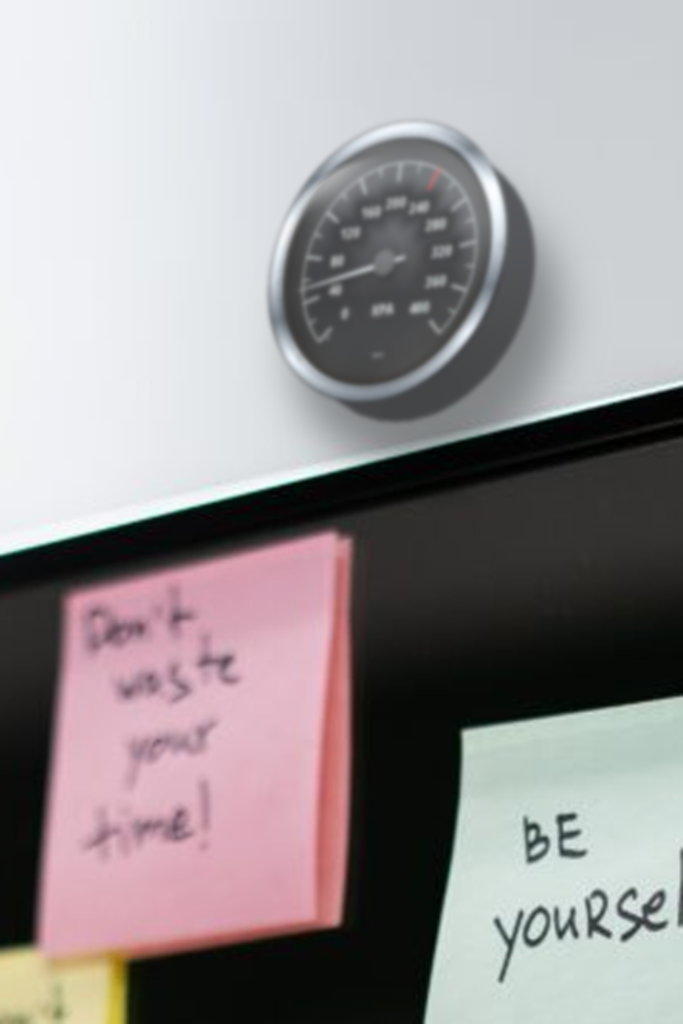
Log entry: 50 kPa
